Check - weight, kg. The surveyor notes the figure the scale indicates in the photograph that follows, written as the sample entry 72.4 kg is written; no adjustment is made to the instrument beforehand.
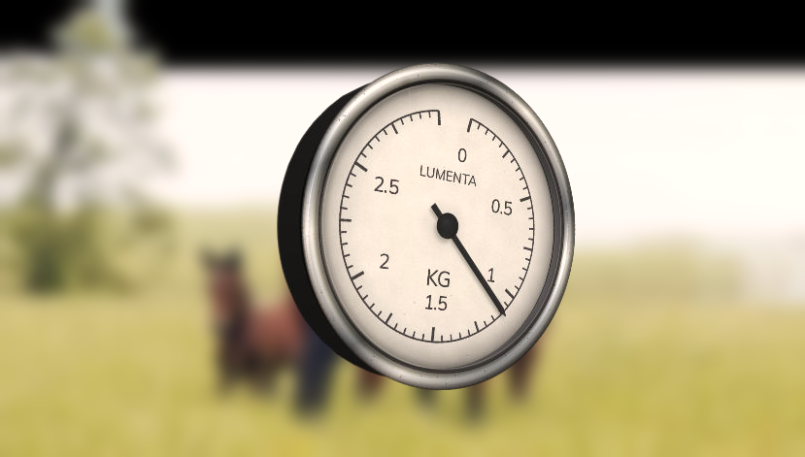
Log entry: 1.1 kg
